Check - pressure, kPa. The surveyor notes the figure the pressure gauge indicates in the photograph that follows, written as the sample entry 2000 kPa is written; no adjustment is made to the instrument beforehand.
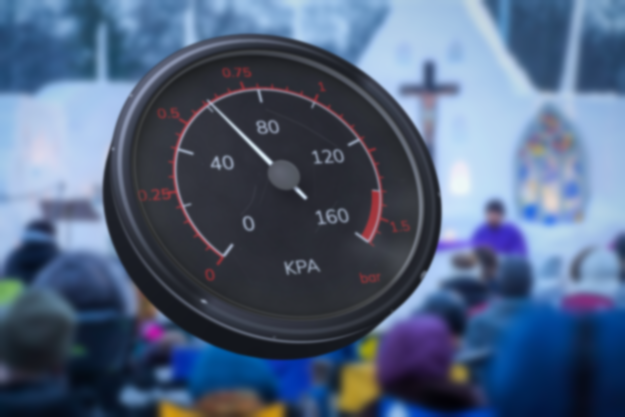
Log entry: 60 kPa
